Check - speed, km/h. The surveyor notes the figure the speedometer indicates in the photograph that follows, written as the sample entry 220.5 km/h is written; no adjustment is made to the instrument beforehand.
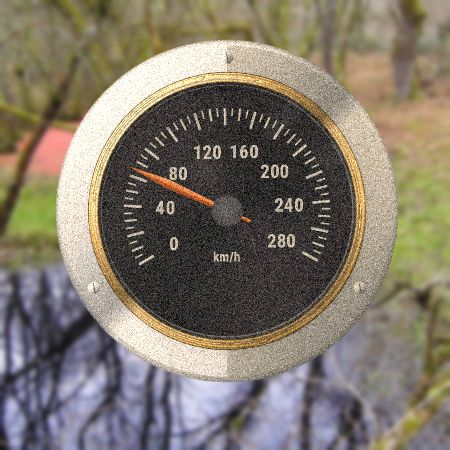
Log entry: 65 km/h
